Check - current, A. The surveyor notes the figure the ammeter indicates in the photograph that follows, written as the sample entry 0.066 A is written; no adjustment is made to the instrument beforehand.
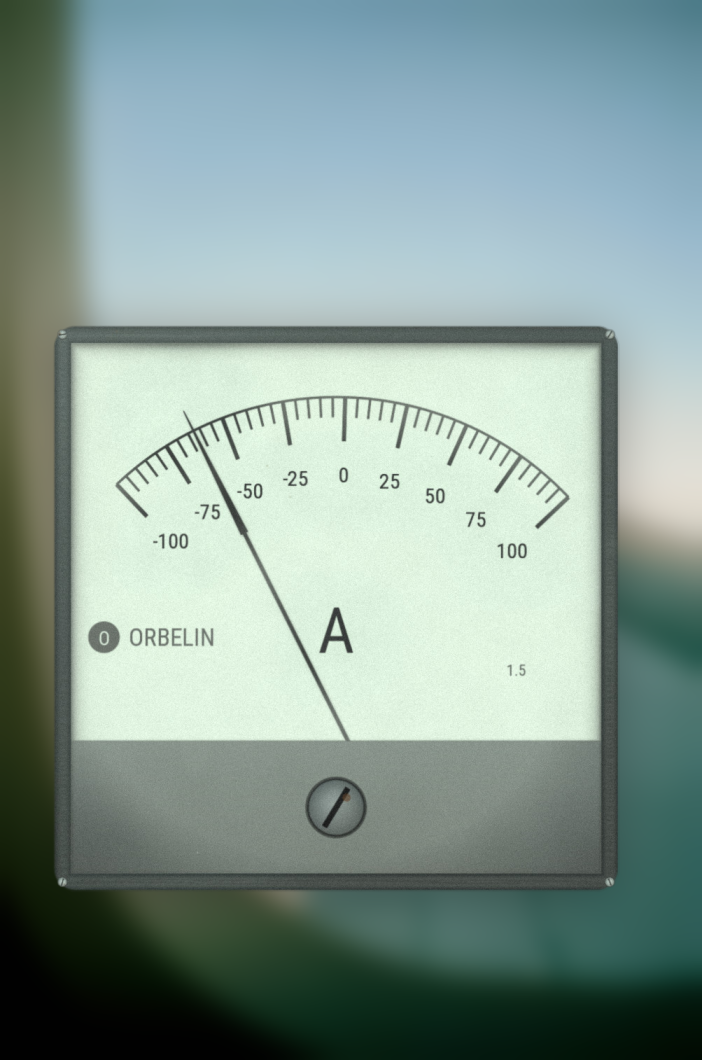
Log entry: -62.5 A
